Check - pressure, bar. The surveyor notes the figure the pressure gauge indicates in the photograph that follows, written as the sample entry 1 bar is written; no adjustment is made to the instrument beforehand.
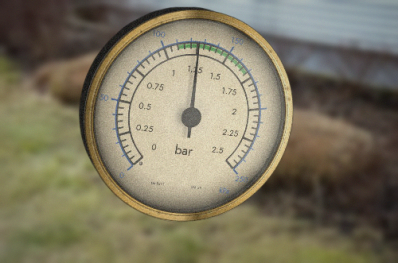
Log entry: 1.25 bar
